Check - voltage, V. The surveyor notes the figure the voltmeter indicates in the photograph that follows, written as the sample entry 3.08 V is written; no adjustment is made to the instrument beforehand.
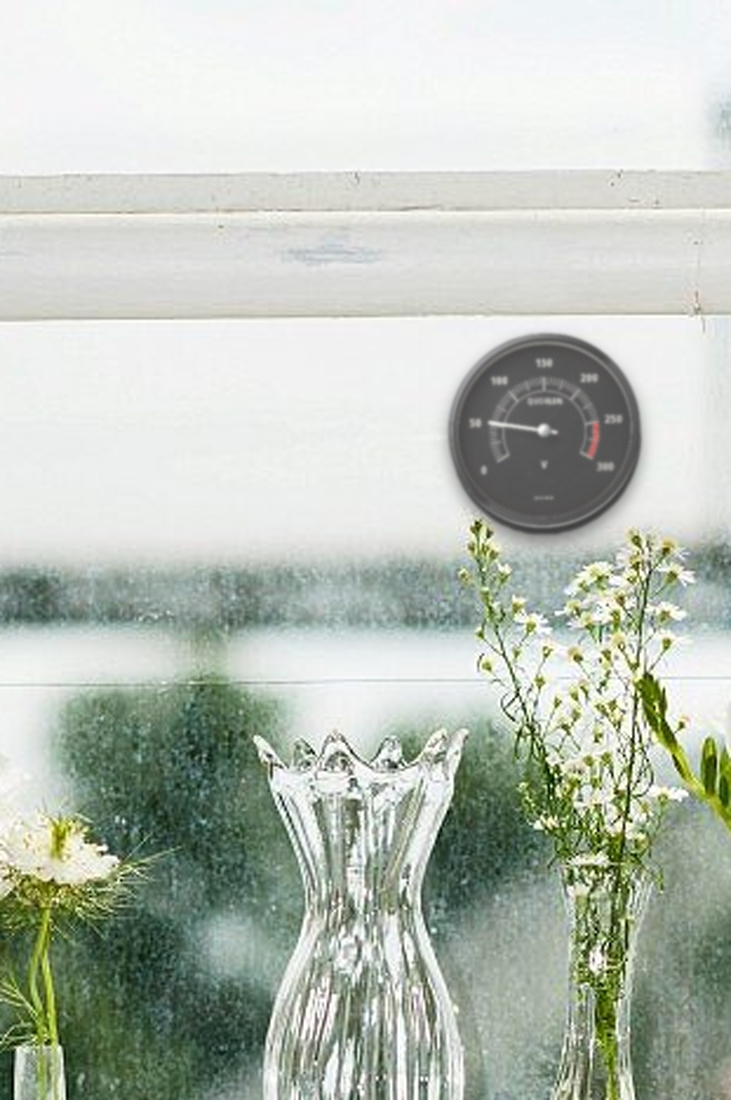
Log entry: 50 V
